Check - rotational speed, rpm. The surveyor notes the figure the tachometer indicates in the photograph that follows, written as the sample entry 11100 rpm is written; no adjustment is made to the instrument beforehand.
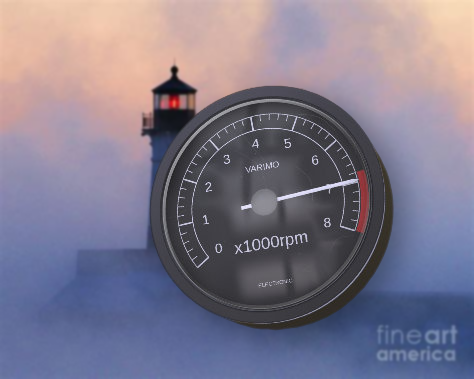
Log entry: 7000 rpm
